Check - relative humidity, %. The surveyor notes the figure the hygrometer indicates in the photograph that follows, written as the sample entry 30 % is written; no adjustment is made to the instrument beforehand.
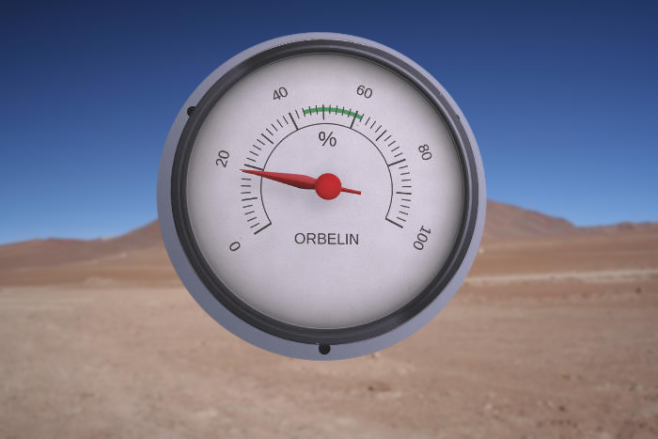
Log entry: 18 %
